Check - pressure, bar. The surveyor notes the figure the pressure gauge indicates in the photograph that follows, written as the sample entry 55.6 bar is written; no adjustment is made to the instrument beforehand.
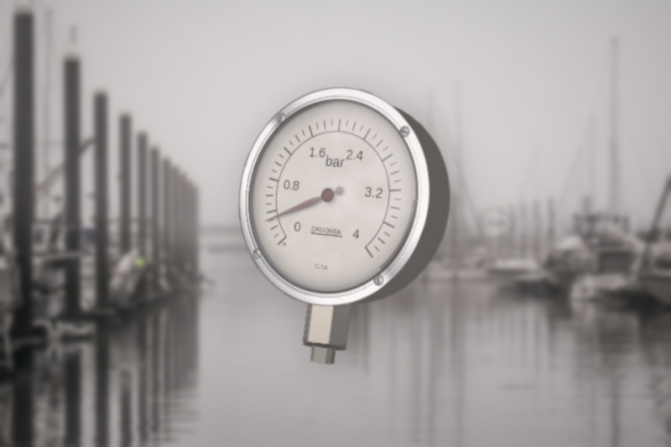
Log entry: 0.3 bar
